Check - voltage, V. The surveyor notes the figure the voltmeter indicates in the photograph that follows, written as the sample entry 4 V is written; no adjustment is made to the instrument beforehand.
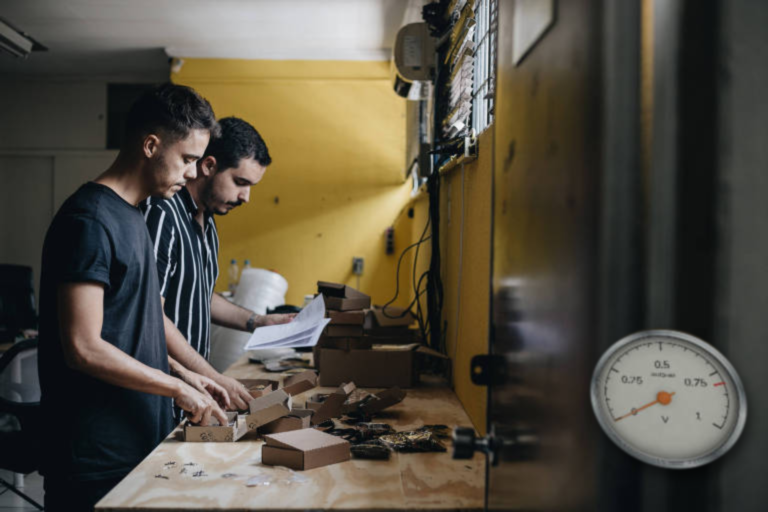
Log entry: 0 V
